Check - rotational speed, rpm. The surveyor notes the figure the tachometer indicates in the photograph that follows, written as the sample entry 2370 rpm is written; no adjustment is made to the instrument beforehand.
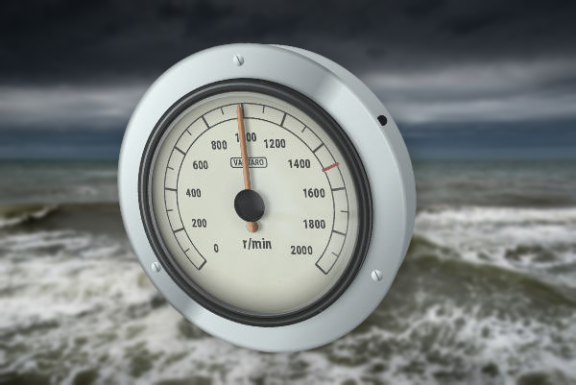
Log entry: 1000 rpm
